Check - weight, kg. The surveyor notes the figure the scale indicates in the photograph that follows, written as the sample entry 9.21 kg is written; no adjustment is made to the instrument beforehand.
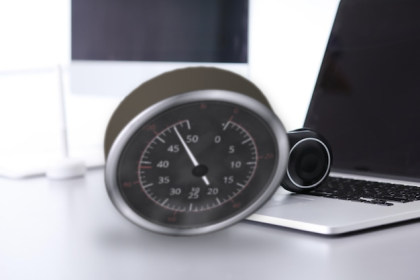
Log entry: 48 kg
